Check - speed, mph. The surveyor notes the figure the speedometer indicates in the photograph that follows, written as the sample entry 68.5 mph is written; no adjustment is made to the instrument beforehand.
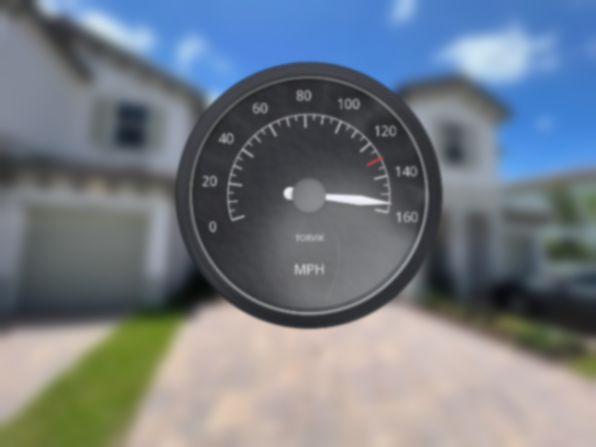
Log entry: 155 mph
